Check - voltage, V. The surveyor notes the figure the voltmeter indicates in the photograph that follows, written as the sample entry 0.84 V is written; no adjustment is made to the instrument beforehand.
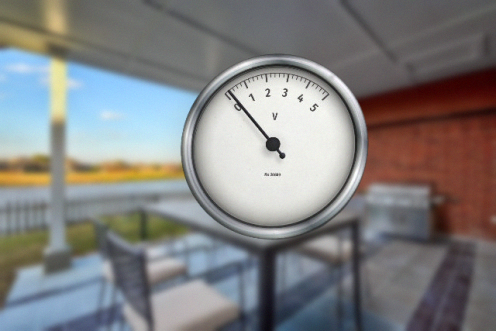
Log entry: 0.2 V
